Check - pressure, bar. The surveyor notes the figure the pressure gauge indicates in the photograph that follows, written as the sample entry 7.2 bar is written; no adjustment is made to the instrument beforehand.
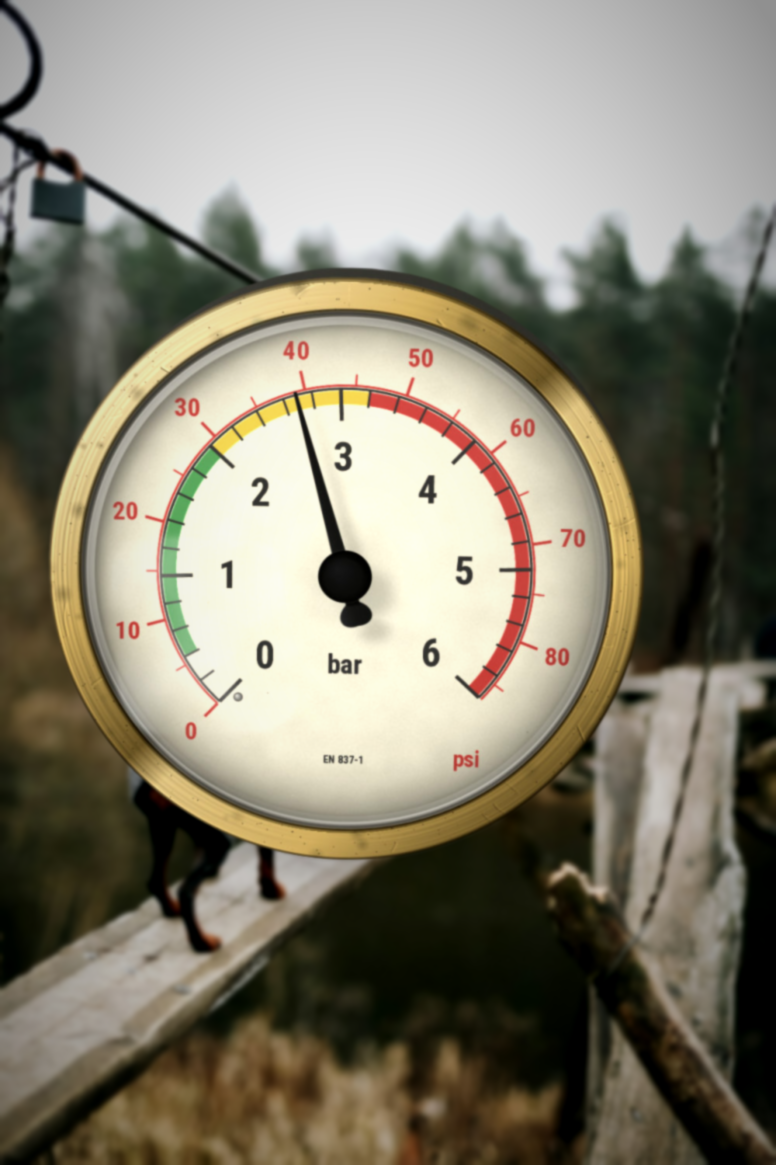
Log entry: 2.7 bar
